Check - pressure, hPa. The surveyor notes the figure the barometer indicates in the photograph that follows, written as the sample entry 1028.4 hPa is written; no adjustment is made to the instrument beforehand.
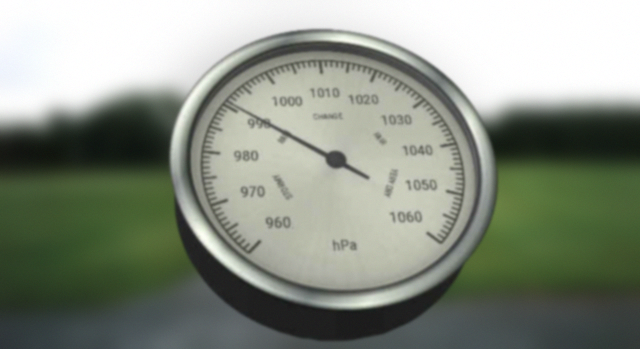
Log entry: 990 hPa
